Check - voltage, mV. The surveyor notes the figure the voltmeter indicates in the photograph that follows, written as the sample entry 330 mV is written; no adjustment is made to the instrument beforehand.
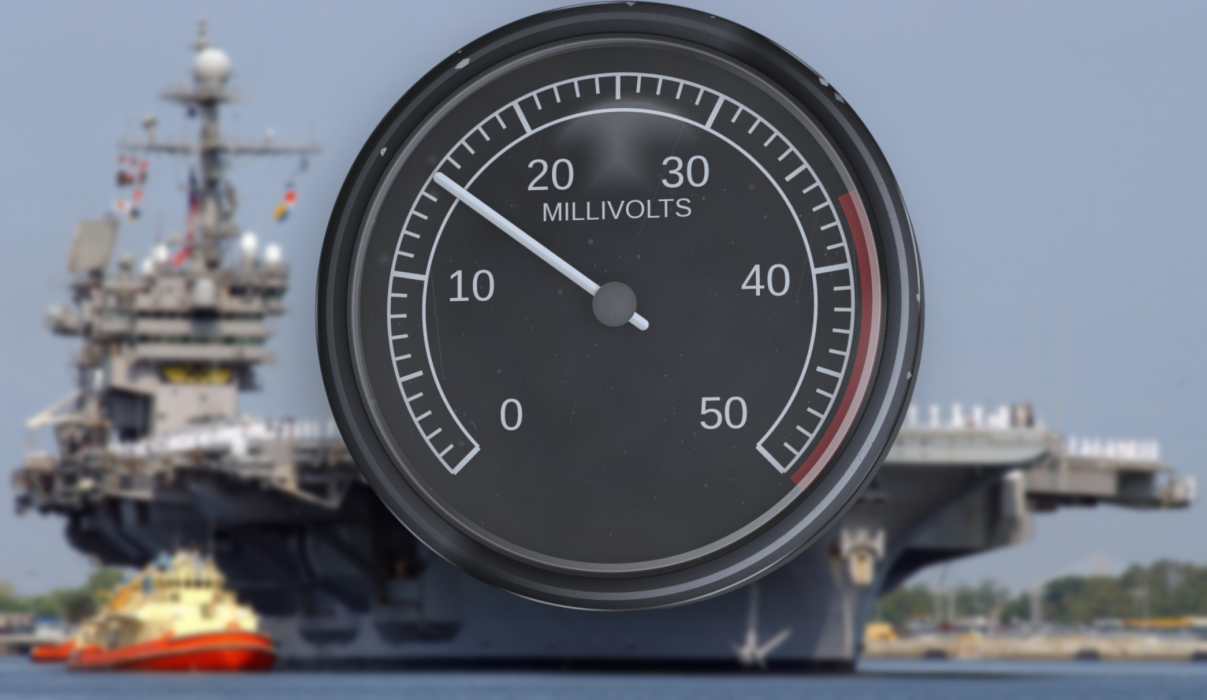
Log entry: 15 mV
